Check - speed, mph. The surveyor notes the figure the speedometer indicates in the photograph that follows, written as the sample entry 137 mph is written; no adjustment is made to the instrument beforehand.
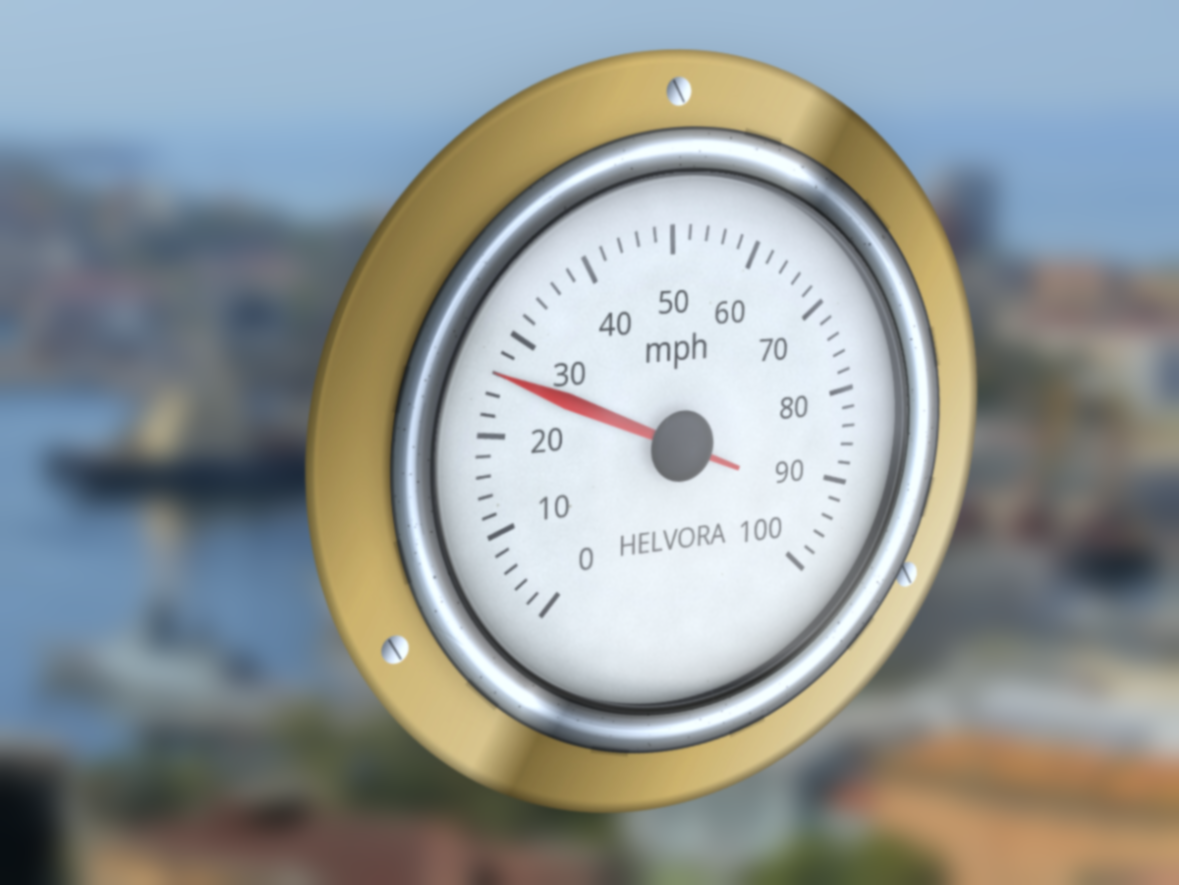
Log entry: 26 mph
